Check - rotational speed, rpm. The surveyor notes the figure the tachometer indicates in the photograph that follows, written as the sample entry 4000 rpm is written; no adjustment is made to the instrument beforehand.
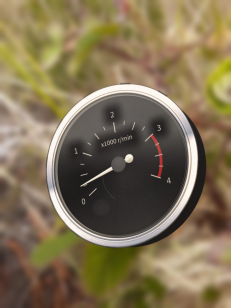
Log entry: 250 rpm
